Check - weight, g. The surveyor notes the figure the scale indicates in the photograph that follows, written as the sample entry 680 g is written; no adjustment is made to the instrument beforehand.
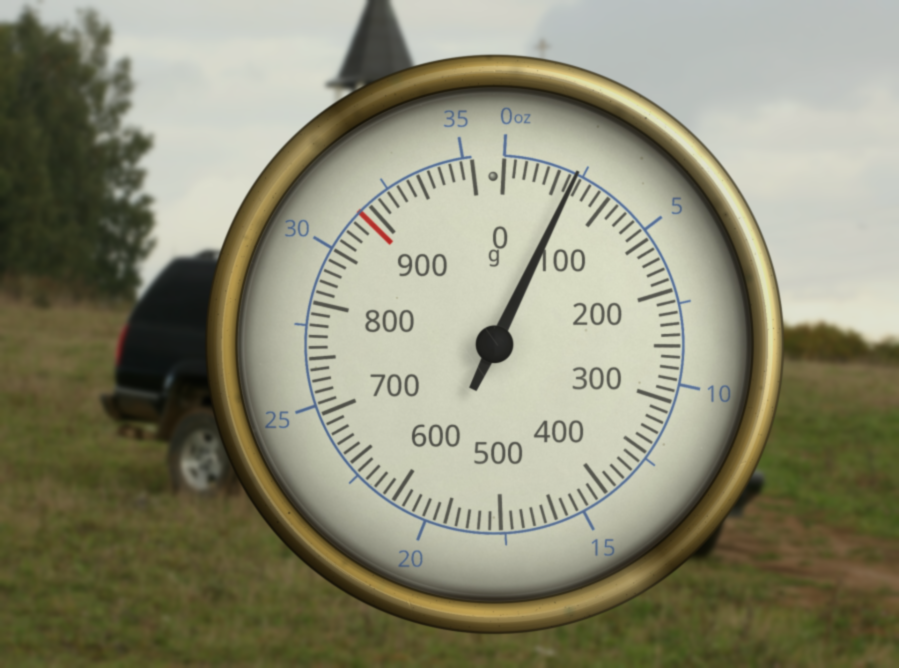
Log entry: 65 g
